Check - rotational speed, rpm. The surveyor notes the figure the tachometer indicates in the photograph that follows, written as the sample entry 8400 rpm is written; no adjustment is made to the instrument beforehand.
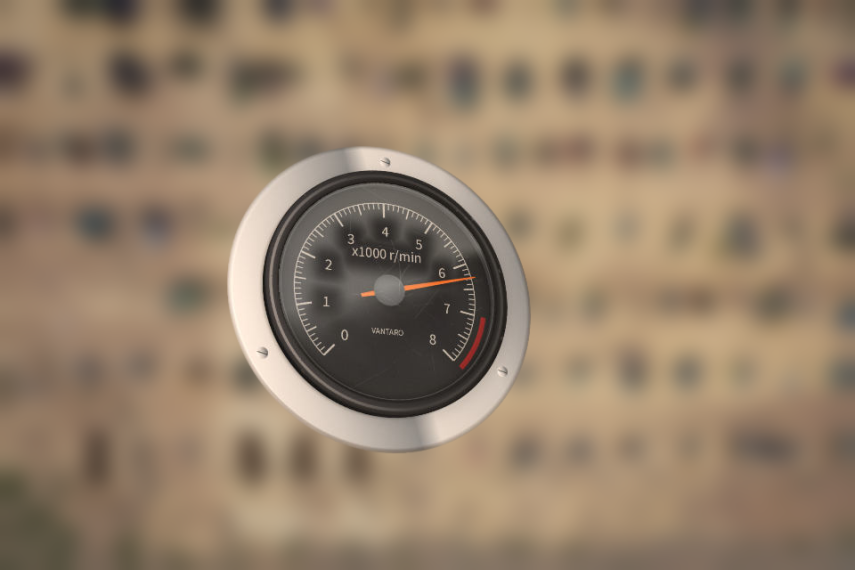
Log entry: 6300 rpm
